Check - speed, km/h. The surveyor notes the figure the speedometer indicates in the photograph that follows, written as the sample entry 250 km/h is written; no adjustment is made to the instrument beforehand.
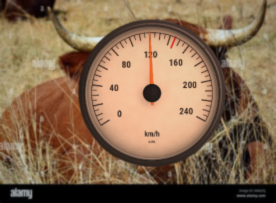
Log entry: 120 km/h
